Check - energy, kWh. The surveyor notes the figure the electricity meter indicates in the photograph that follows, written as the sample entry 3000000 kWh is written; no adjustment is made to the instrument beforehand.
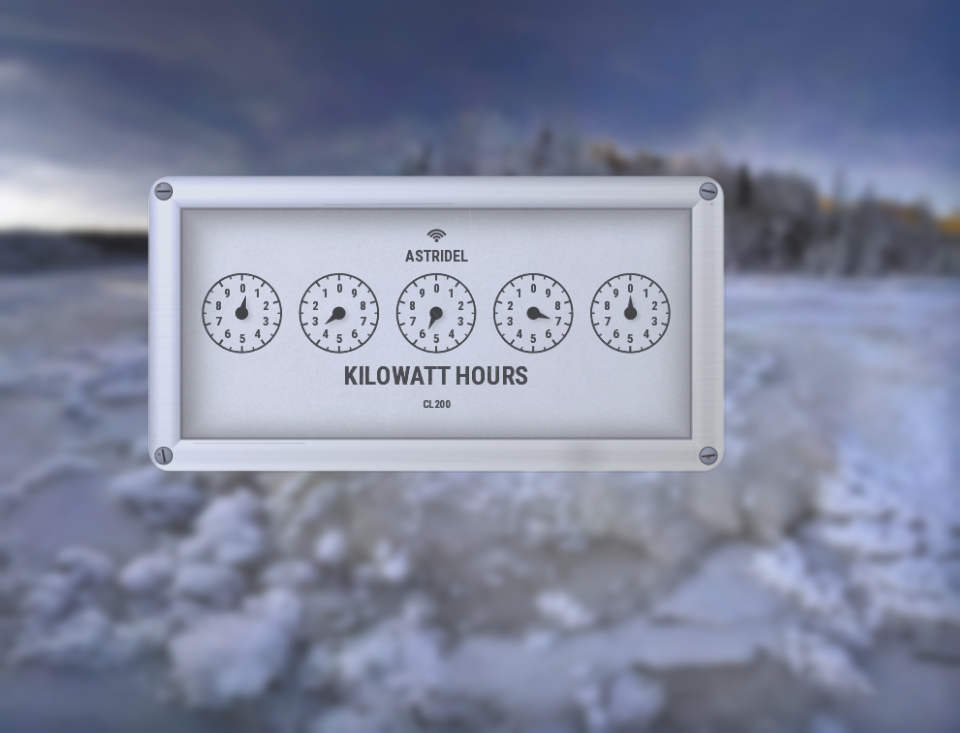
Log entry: 3570 kWh
